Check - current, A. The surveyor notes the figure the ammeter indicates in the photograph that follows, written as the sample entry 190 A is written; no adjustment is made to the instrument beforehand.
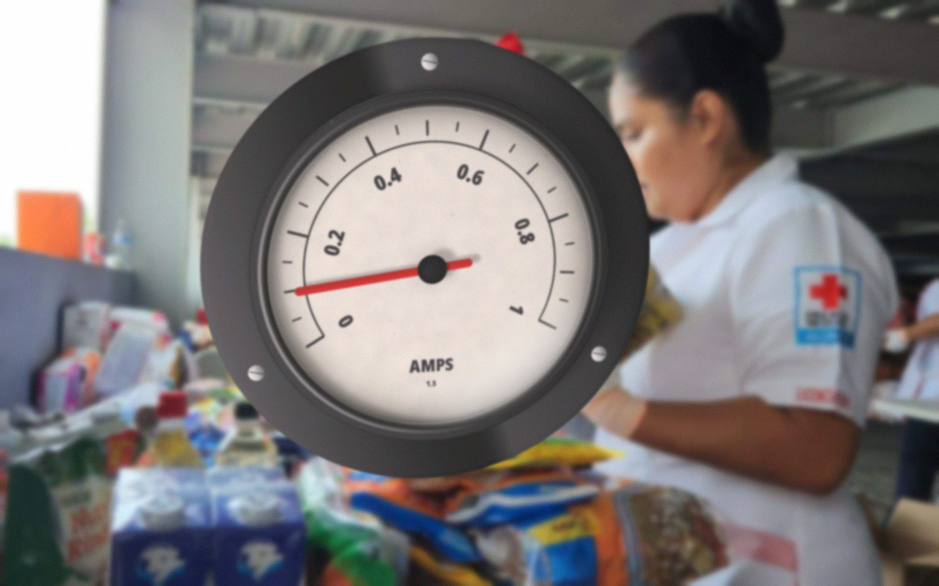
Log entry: 0.1 A
